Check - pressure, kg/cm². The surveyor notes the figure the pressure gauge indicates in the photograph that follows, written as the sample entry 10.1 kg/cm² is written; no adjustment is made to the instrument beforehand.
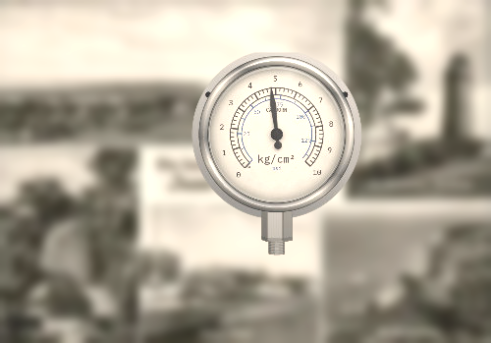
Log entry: 4.8 kg/cm²
